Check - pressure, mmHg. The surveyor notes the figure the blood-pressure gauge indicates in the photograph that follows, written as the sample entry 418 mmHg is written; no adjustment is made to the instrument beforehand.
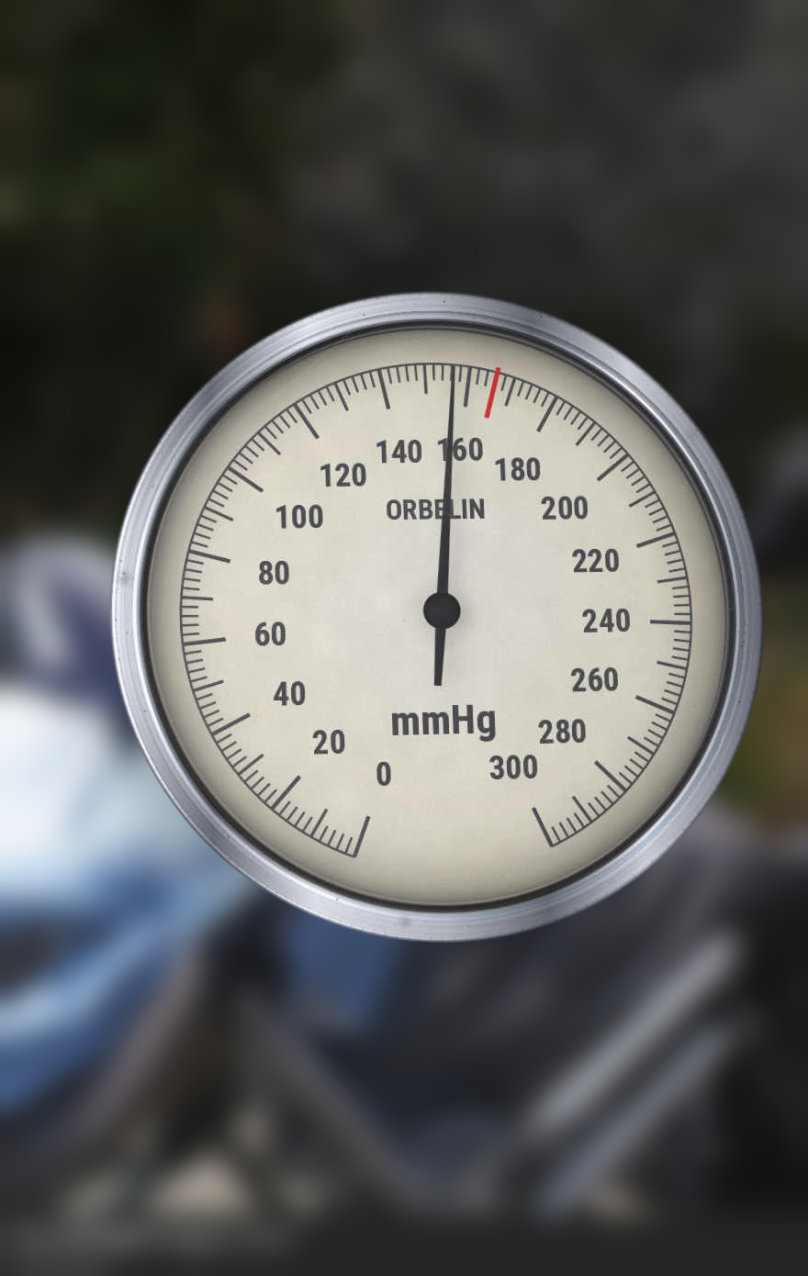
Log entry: 156 mmHg
